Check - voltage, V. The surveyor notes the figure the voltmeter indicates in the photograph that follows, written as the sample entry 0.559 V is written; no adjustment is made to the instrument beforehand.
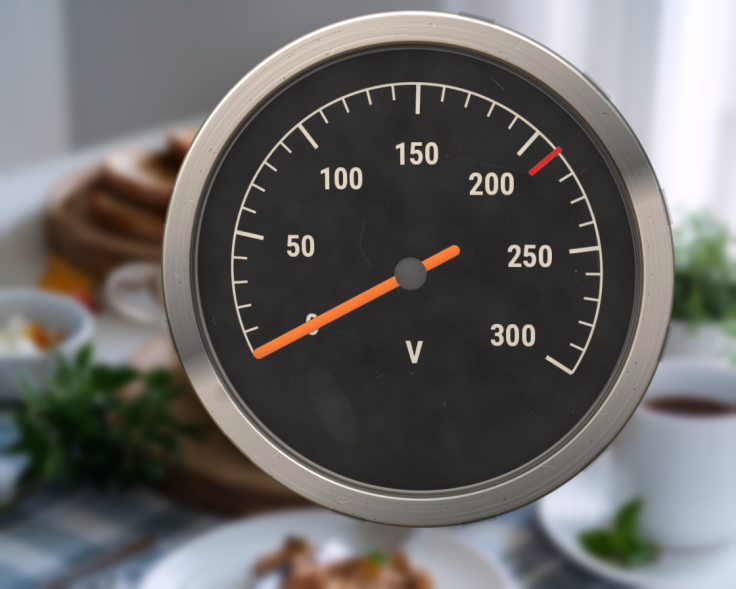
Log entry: 0 V
